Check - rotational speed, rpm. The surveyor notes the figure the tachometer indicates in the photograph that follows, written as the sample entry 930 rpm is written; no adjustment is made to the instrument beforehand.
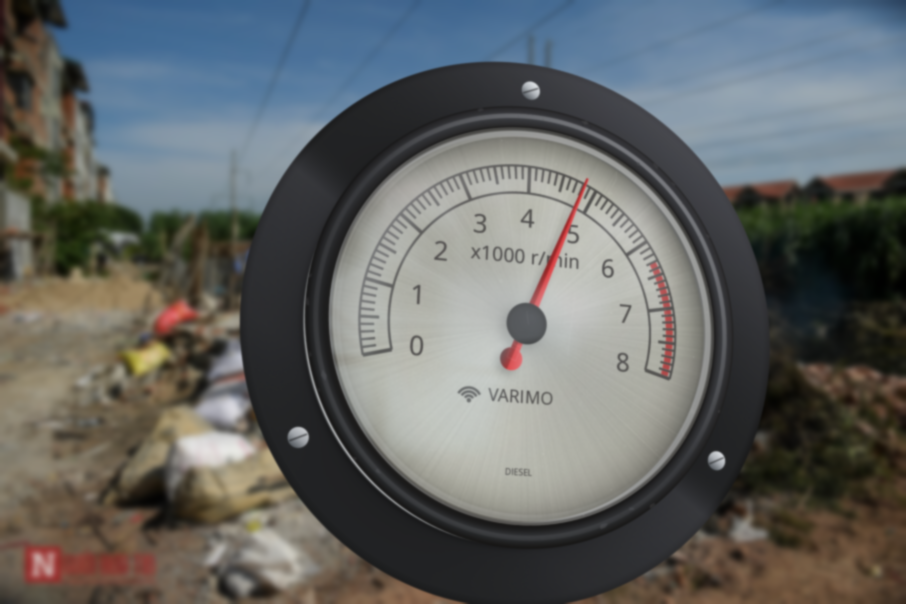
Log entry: 4800 rpm
